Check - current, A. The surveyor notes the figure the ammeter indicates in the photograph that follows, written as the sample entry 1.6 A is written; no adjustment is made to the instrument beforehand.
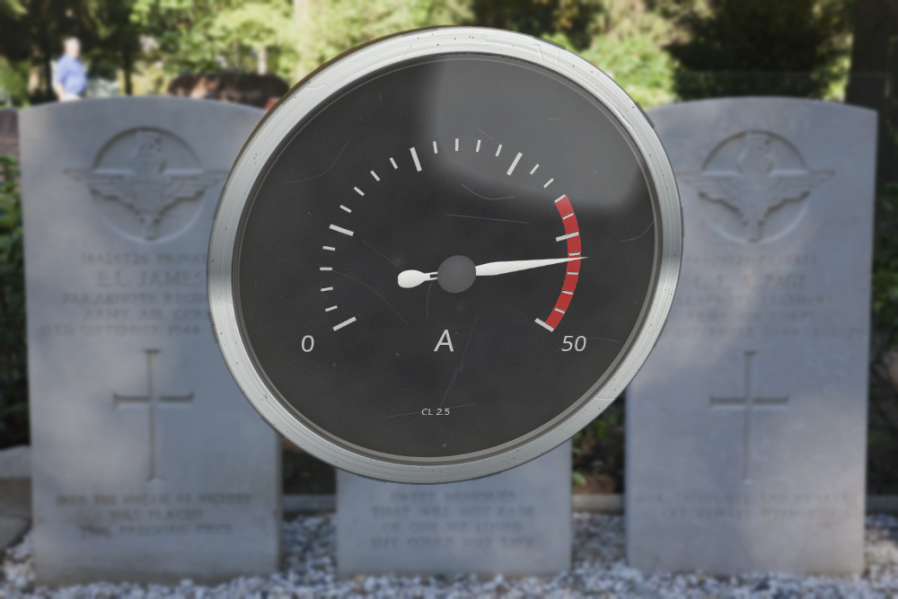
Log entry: 42 A
